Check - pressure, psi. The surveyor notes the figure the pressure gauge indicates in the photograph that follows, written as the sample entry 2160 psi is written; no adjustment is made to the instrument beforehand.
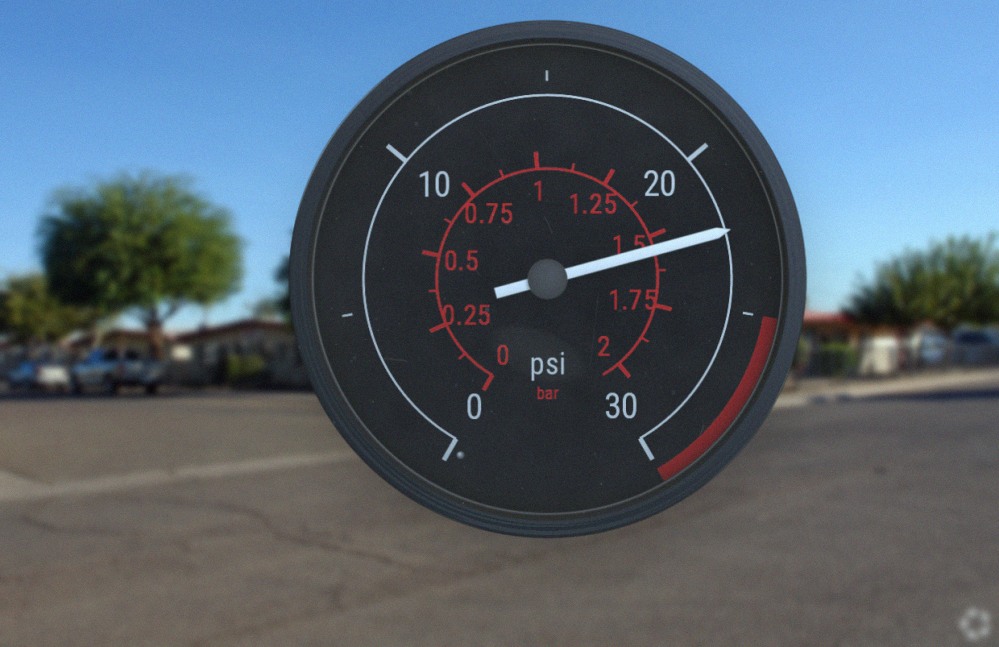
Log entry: 22.5 psi
